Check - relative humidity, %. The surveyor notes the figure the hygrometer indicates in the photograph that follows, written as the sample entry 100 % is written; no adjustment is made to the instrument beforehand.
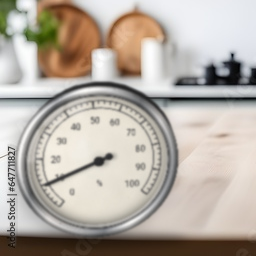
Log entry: 10 %
